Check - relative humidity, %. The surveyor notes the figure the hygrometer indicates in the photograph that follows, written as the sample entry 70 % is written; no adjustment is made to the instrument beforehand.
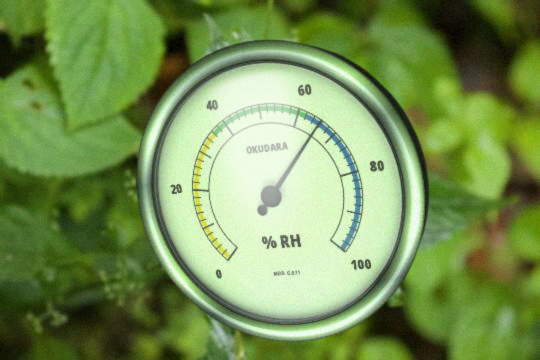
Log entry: 66 %
